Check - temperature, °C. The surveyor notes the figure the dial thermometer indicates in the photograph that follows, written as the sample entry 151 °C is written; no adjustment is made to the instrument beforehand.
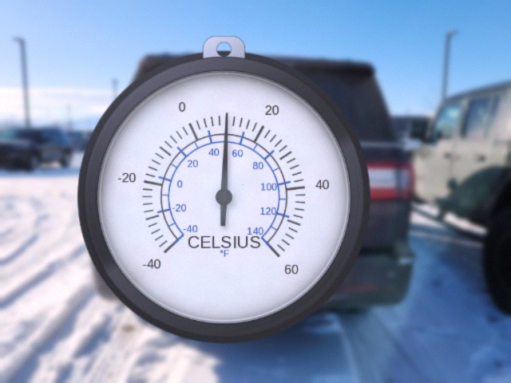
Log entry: 10 °C
